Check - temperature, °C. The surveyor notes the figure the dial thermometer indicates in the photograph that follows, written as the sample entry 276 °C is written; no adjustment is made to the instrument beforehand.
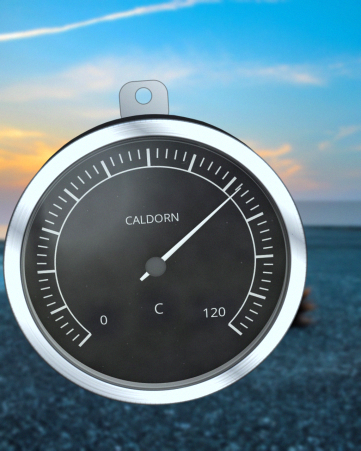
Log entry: 82 °C
